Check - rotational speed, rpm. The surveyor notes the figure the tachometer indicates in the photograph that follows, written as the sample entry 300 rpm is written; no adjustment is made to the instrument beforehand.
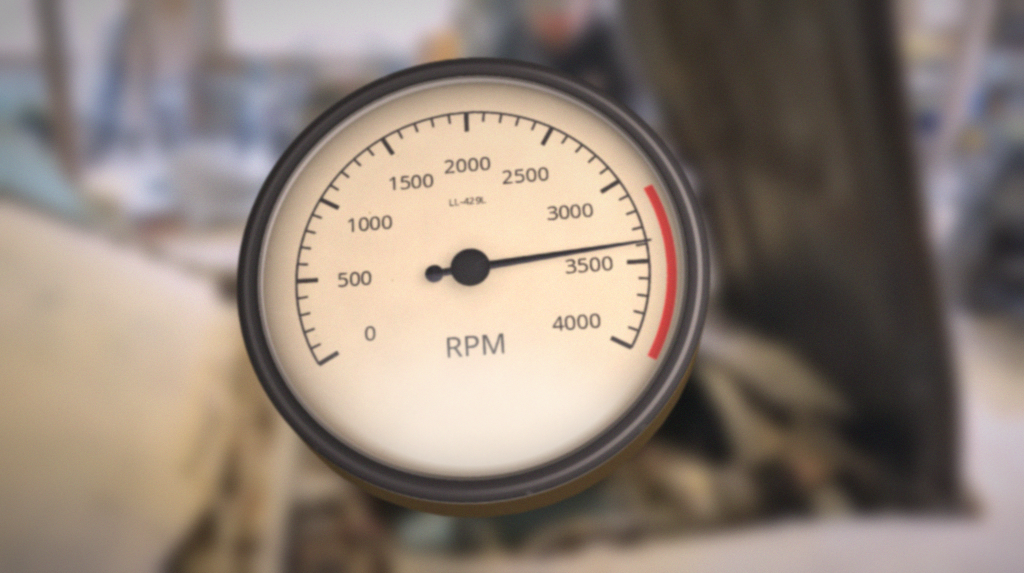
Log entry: 3400 rpm
